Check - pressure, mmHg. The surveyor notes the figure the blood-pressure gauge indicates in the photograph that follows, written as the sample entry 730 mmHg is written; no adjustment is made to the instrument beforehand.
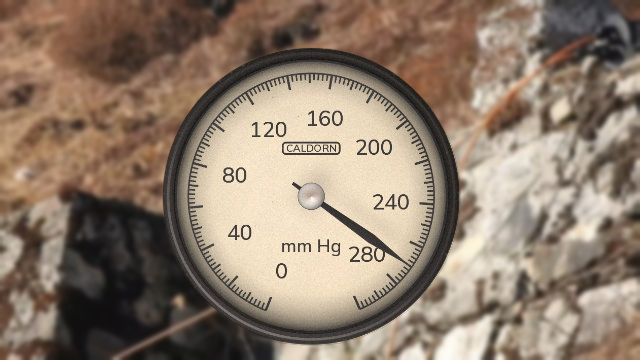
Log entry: 270 mmHg
